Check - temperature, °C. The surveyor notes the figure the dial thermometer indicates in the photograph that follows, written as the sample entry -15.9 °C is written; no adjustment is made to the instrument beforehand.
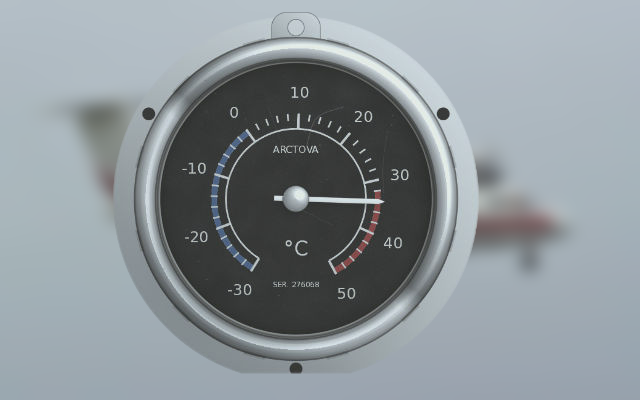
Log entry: 34 °C
